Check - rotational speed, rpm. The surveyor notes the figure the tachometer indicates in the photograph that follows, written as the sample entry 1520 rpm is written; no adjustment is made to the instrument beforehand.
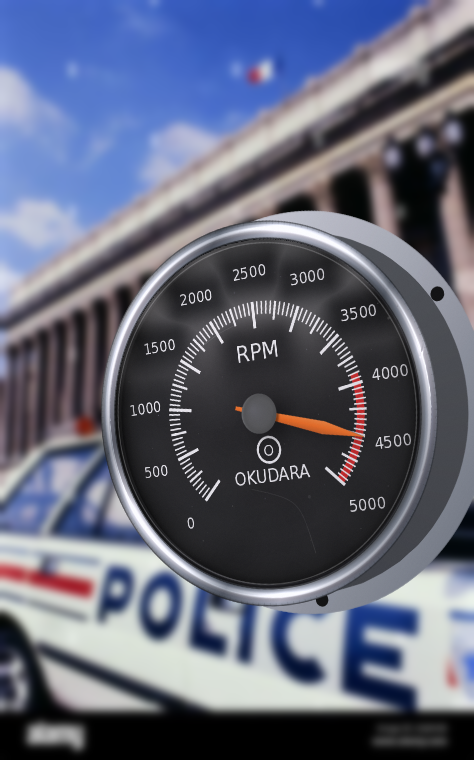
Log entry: 4500 rpm
